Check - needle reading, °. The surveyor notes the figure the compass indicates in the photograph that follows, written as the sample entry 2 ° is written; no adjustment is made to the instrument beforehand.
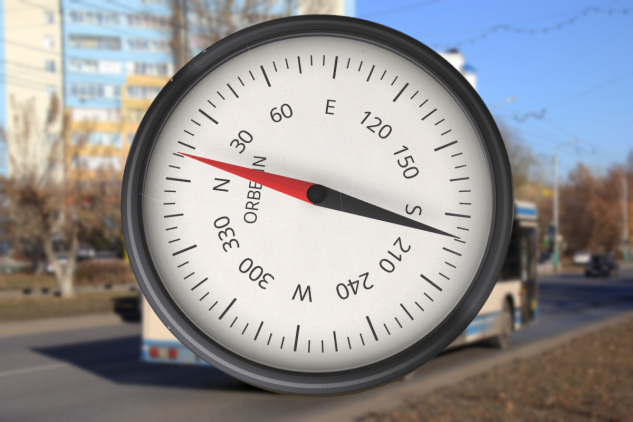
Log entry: 10 °
